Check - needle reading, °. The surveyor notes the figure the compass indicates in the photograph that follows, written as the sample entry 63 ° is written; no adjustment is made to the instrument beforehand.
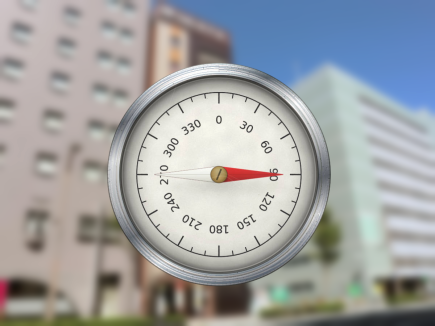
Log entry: 90 °
